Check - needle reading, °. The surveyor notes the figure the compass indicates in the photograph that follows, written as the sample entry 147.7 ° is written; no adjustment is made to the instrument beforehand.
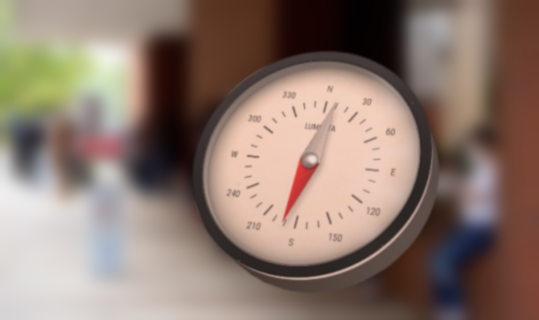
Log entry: 190 °
